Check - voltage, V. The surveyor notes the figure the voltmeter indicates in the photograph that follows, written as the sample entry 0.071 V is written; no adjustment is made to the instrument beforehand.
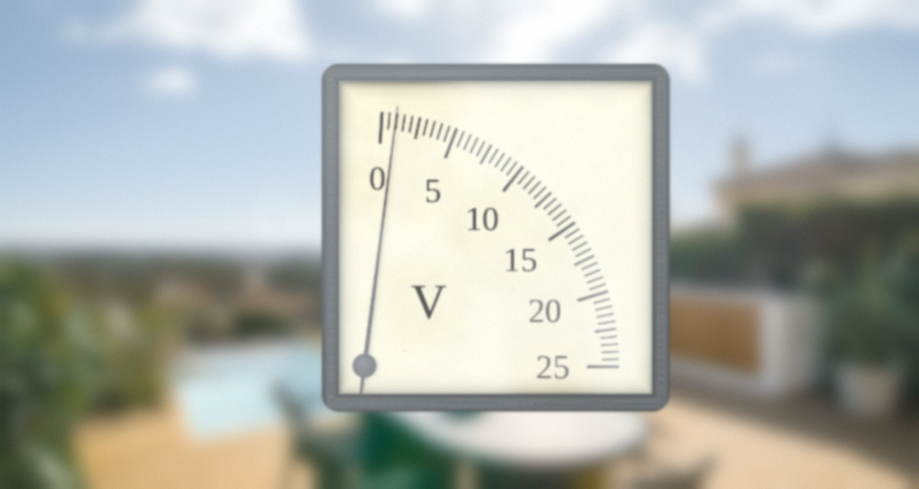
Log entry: 1 V
